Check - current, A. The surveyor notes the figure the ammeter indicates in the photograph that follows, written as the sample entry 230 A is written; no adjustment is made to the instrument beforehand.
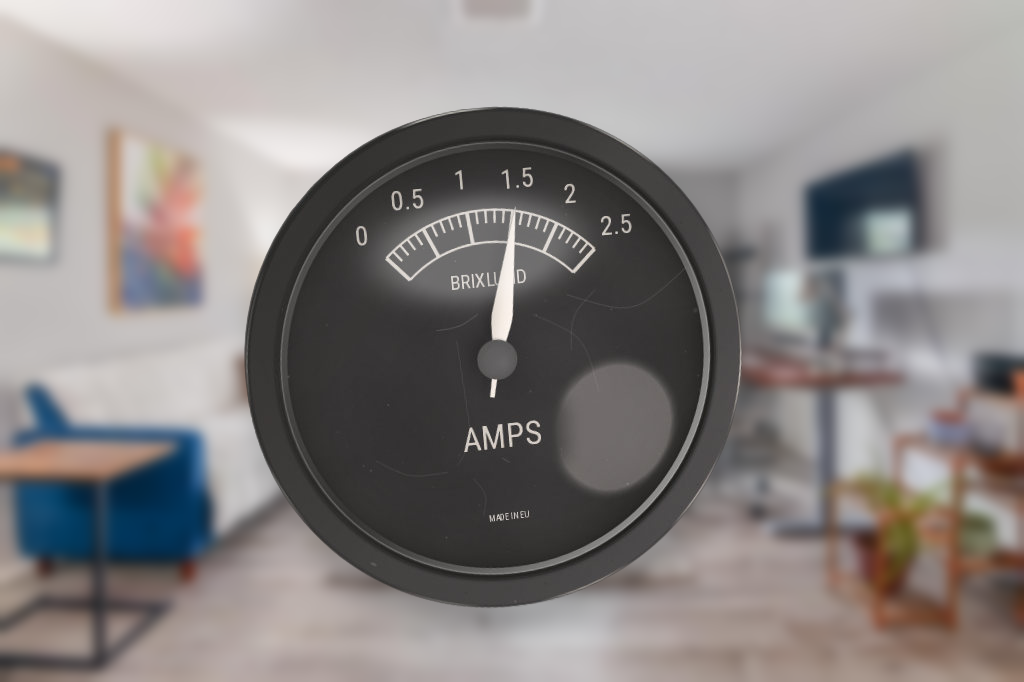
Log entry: 1.5 A
